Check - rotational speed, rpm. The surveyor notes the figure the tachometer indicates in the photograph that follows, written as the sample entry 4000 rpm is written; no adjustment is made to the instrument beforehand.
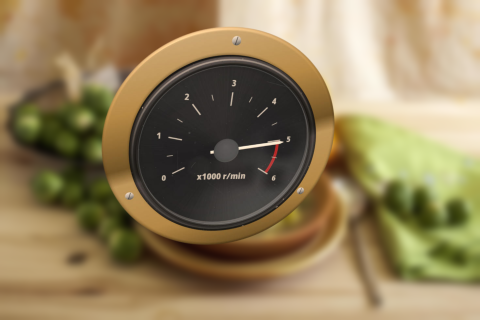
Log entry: 5000 rpm
